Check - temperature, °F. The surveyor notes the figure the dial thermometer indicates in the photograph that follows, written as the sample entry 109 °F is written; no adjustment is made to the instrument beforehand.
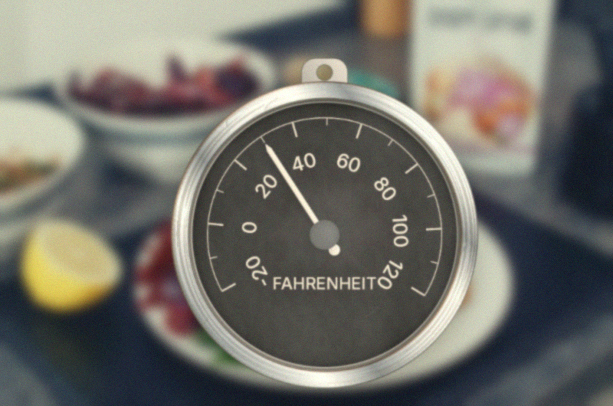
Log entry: 30 °F
